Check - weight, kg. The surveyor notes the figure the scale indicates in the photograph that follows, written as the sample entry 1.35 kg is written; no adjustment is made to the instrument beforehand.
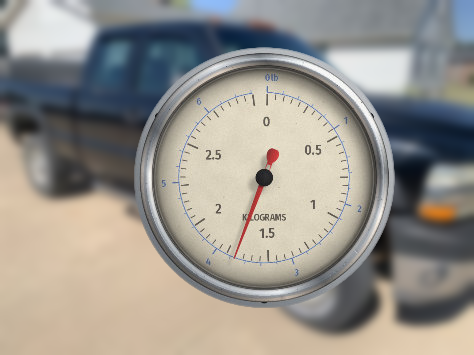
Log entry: 1.7 kg
